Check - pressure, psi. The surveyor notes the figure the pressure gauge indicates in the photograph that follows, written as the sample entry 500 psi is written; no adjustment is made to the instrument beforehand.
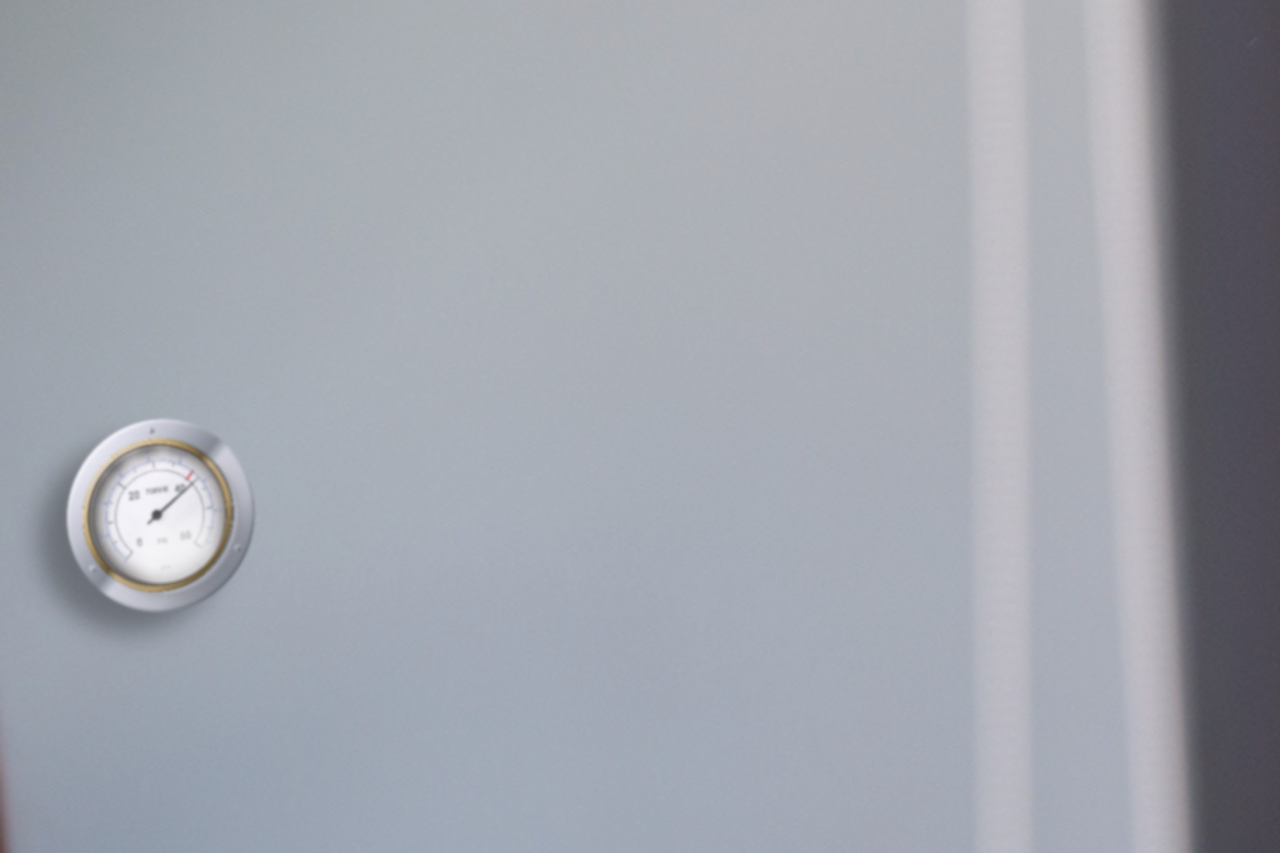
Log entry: 42.5 psi
